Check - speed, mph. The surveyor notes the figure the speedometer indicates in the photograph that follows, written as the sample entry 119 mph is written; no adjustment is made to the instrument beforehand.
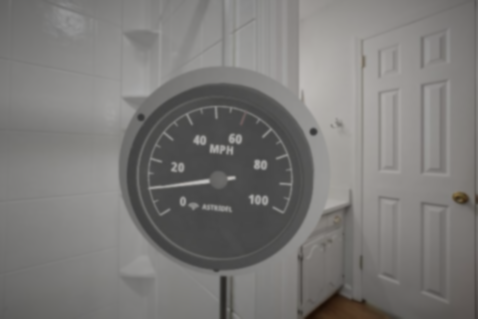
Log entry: 10 mph
